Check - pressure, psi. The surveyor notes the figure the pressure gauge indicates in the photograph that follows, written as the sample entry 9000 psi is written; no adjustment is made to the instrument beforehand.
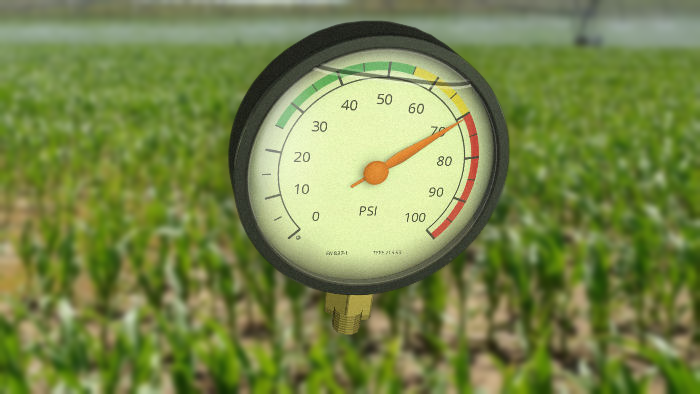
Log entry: 70 psi
